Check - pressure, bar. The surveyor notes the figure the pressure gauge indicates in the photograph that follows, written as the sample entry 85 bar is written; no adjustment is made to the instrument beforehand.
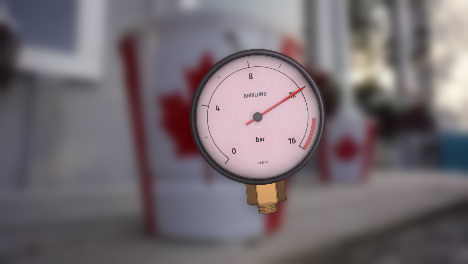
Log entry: 12 bar
